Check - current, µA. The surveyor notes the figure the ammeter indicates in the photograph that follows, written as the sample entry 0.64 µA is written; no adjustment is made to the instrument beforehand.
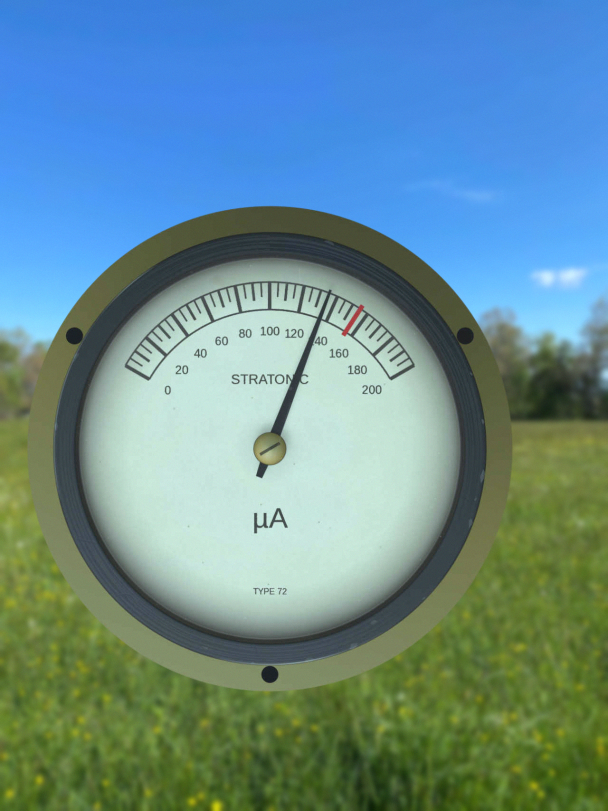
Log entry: 135 µA
